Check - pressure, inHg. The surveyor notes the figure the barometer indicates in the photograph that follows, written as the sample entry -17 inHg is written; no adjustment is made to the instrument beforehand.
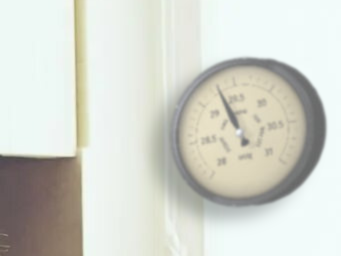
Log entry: 29.3 inHg
